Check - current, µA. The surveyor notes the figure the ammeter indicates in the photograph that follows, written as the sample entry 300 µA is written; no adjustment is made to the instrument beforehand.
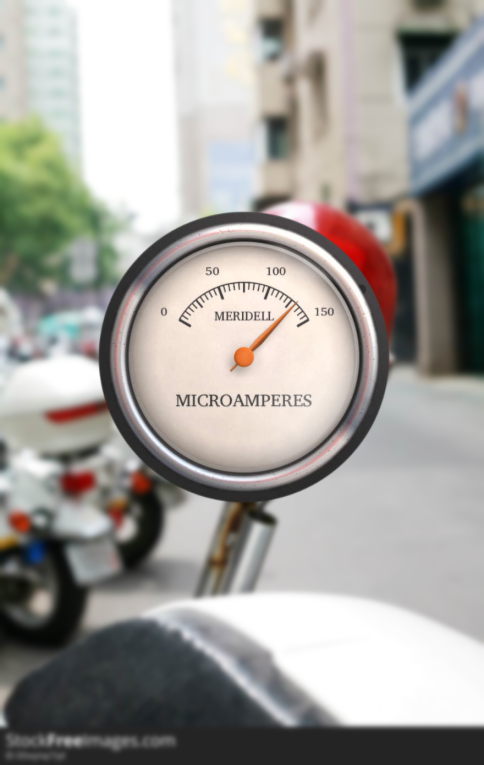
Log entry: 130 µA
